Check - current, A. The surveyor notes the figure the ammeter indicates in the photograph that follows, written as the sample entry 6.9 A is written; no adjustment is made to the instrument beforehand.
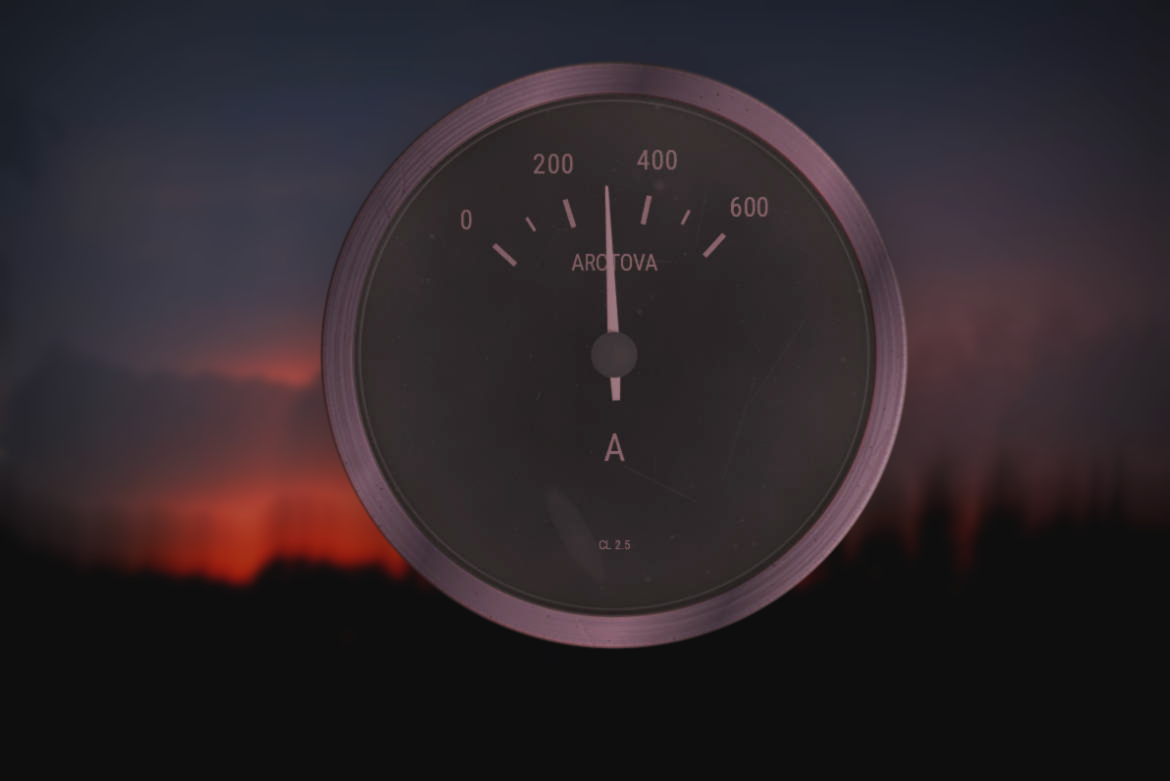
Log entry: 300 A
